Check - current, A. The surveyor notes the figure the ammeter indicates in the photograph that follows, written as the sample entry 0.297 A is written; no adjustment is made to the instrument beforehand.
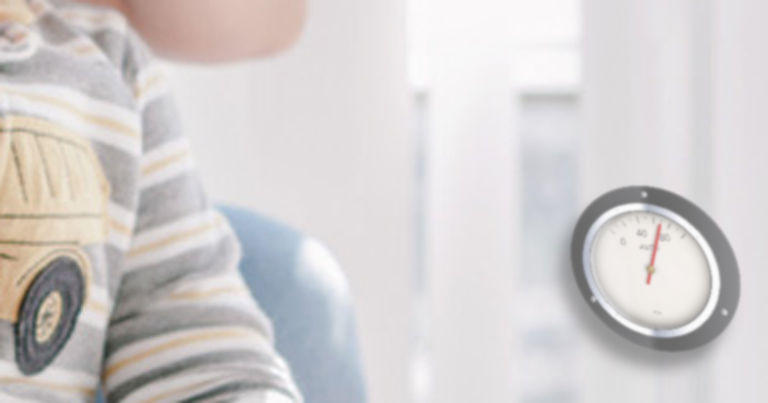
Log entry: 70 A
